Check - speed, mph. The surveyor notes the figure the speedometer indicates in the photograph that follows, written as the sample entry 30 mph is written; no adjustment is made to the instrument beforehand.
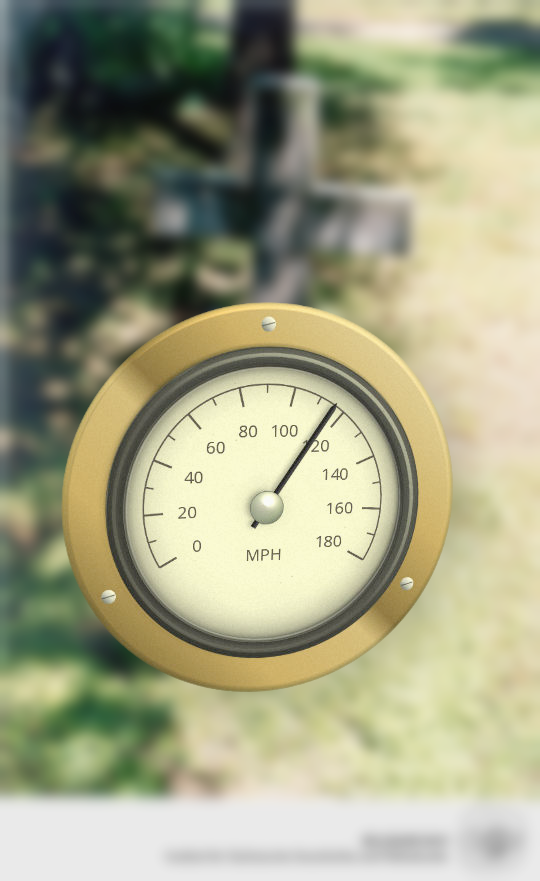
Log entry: 115 mph
